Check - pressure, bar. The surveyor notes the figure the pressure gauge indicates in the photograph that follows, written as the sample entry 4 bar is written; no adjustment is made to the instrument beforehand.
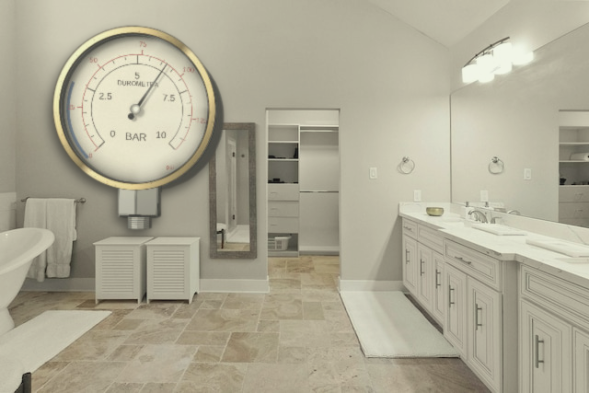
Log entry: 6.25 bar
